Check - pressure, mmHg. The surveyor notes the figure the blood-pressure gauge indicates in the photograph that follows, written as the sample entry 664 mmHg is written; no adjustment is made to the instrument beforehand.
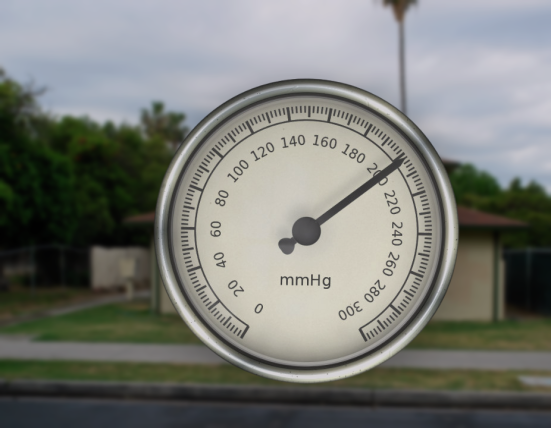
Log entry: 202 mmHg
